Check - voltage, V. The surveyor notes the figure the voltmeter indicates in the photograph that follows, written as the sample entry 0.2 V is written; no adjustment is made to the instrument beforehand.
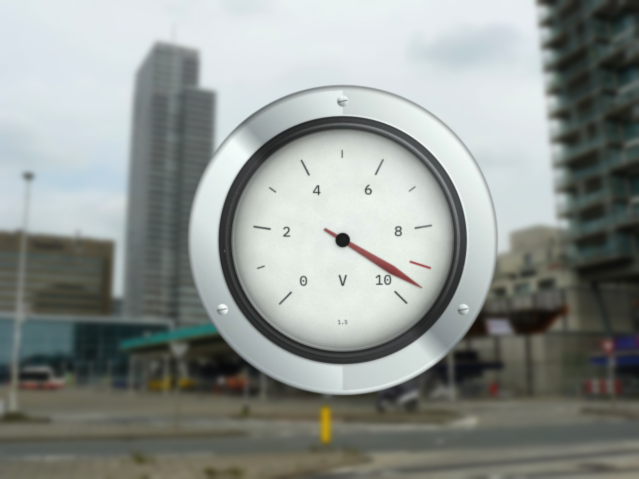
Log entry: 9.5 V
